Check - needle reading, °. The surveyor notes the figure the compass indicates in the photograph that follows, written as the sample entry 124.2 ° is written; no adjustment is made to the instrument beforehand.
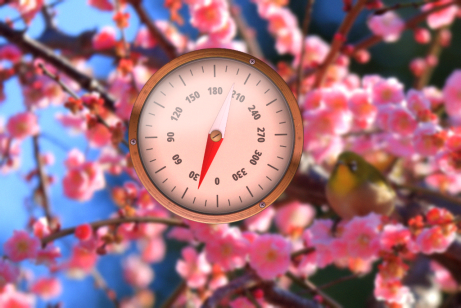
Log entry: 20 °
